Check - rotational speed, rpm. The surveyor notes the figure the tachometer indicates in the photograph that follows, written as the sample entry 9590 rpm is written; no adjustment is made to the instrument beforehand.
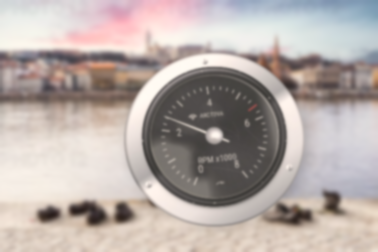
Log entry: 2400 rpm
